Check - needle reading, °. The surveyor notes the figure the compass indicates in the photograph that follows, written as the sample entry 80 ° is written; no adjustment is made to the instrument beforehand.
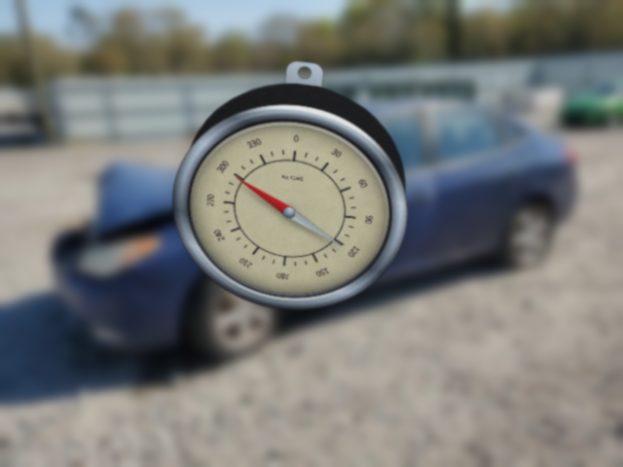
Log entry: 300 °
